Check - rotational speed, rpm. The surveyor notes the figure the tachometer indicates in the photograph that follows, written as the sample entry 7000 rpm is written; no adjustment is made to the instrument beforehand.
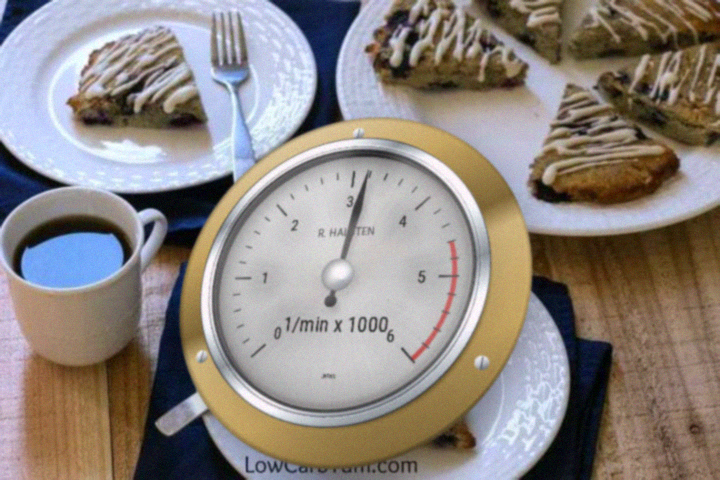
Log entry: 3200 rpm
